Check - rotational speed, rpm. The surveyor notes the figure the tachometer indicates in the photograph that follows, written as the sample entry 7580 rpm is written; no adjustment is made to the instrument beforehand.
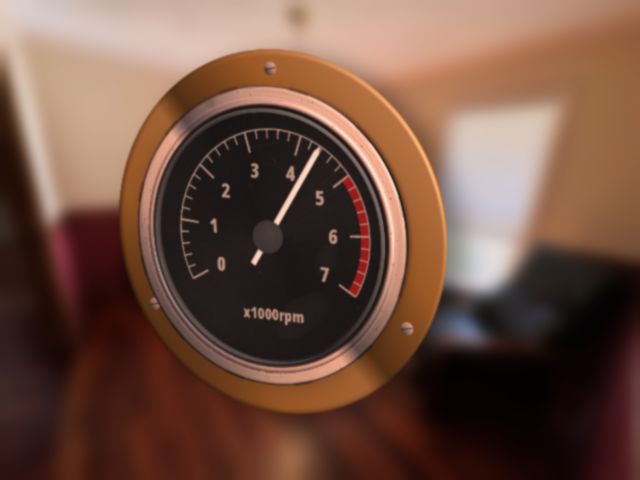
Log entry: 4400 rpm
